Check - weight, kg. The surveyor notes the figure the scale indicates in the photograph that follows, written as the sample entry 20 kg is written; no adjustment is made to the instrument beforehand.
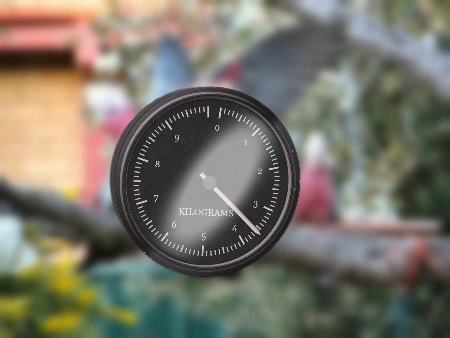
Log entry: 3.6 kg
